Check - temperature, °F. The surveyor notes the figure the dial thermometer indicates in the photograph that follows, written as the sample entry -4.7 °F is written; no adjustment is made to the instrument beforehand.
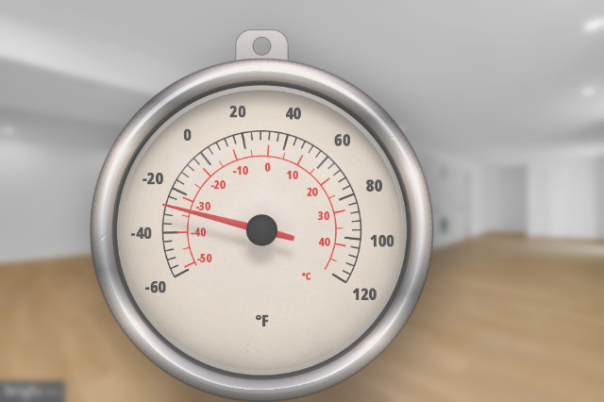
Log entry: -28 °F
